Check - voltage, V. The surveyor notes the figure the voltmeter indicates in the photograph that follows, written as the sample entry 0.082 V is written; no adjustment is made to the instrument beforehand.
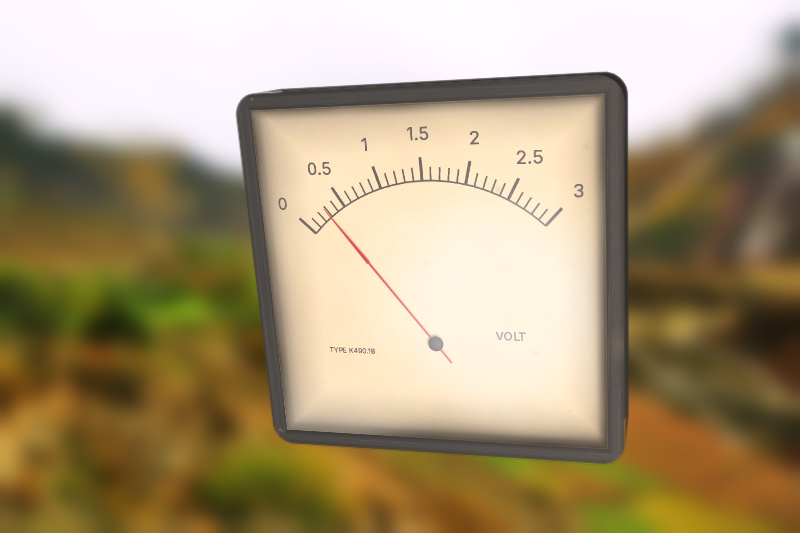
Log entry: 0.3 V
